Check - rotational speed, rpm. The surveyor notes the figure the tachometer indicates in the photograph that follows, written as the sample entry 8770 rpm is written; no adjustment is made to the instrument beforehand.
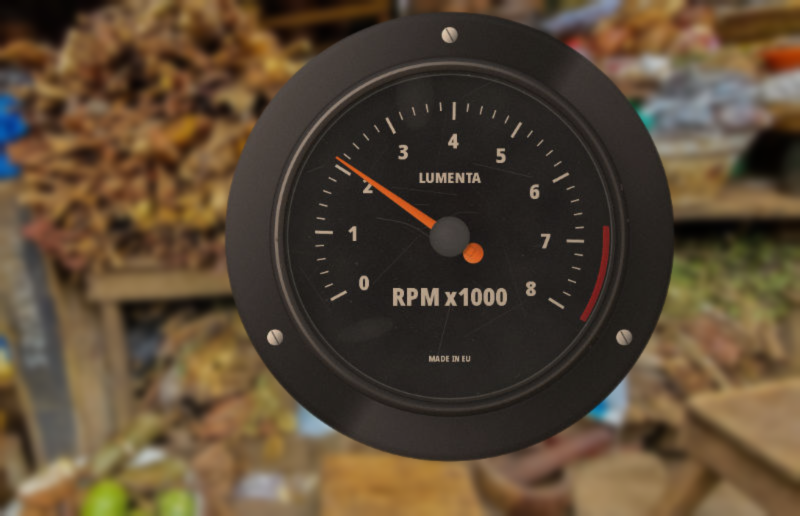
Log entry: 2100 rpm
